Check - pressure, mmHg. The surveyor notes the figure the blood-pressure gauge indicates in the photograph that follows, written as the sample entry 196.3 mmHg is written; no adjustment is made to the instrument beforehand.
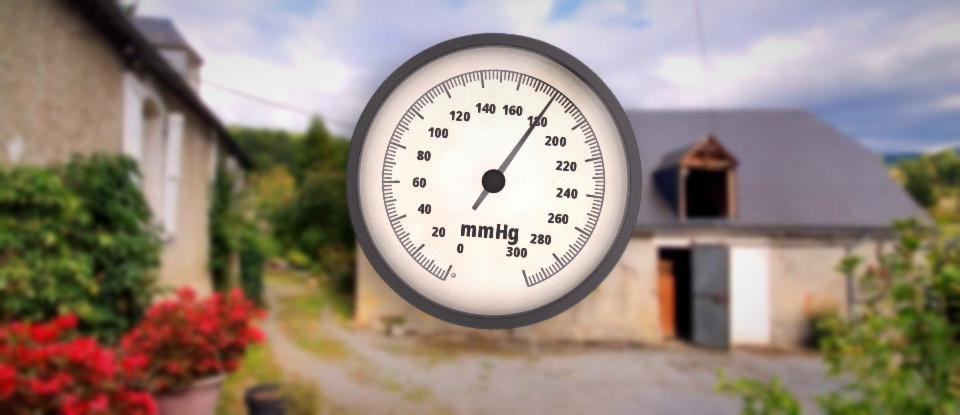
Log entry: 180 mmHg
